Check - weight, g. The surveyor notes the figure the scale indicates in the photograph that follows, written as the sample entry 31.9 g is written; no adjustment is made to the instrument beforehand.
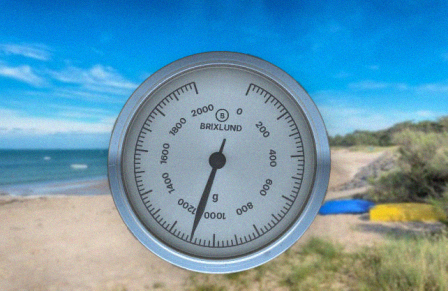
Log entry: 1100 g
